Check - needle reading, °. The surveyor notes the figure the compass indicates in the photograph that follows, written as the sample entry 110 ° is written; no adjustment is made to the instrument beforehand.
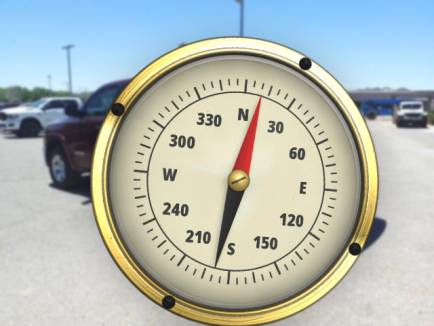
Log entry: 10 °
